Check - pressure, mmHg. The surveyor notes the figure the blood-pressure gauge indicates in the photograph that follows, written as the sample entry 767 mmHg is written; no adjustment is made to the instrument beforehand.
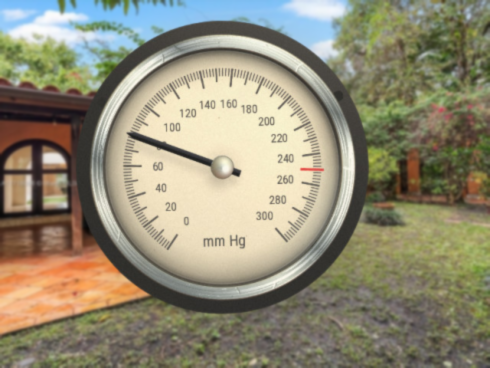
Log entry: 80 mmHg
